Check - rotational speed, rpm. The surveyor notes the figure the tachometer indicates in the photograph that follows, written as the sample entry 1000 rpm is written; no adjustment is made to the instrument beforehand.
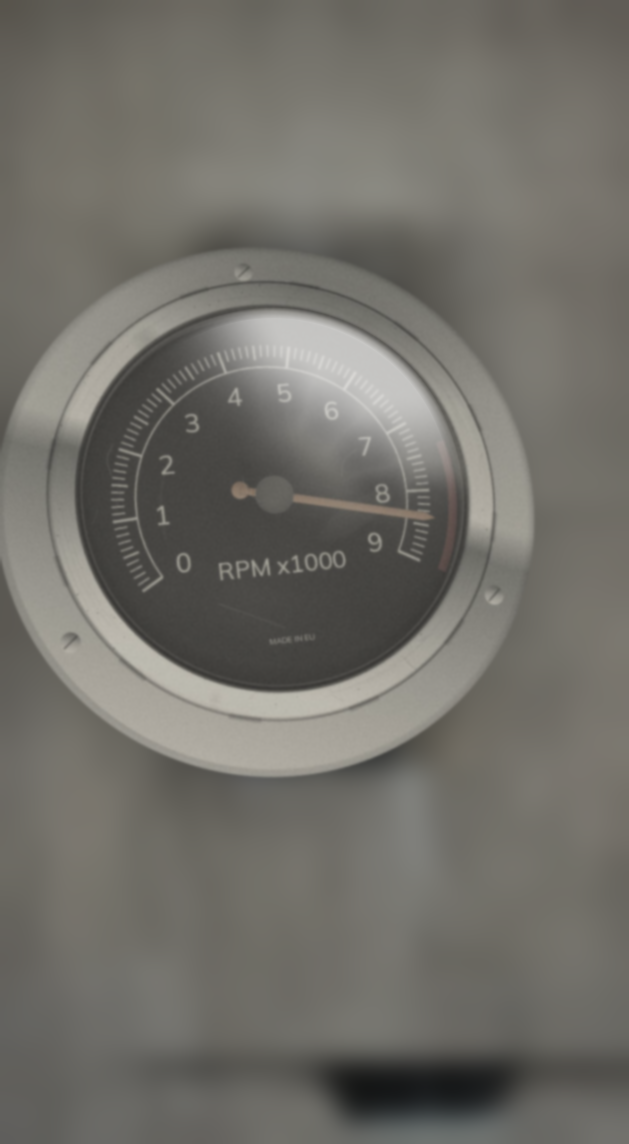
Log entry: 8400 rpm
